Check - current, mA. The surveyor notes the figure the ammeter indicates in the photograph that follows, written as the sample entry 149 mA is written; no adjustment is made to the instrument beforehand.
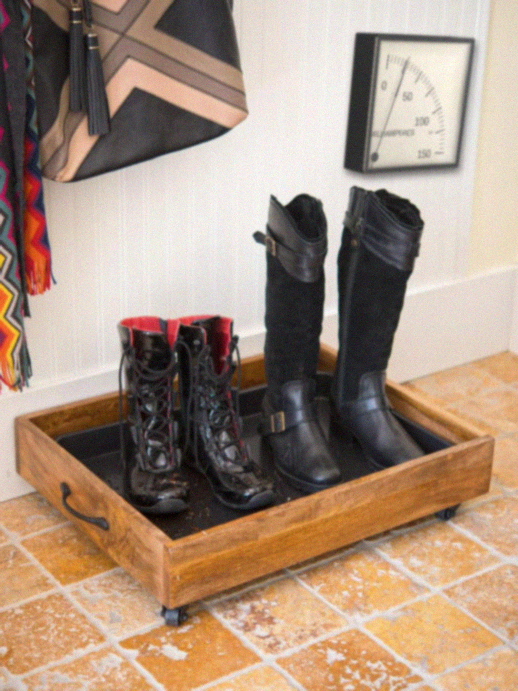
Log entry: 25 mA
